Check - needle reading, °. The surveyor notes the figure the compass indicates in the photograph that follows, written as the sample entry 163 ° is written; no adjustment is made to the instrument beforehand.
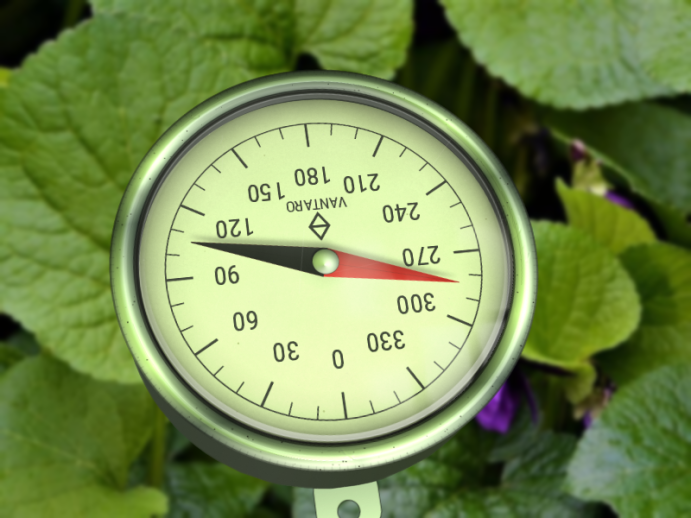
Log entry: 285 °
